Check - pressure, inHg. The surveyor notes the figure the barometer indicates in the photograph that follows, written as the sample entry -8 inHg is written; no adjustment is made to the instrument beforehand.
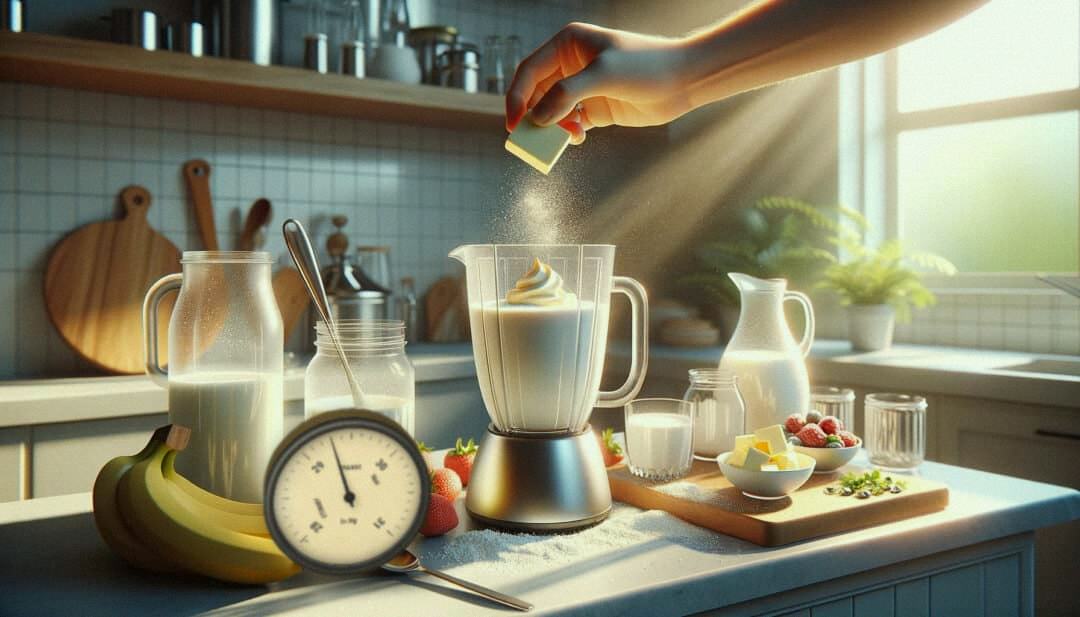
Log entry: 29.3 inHg
